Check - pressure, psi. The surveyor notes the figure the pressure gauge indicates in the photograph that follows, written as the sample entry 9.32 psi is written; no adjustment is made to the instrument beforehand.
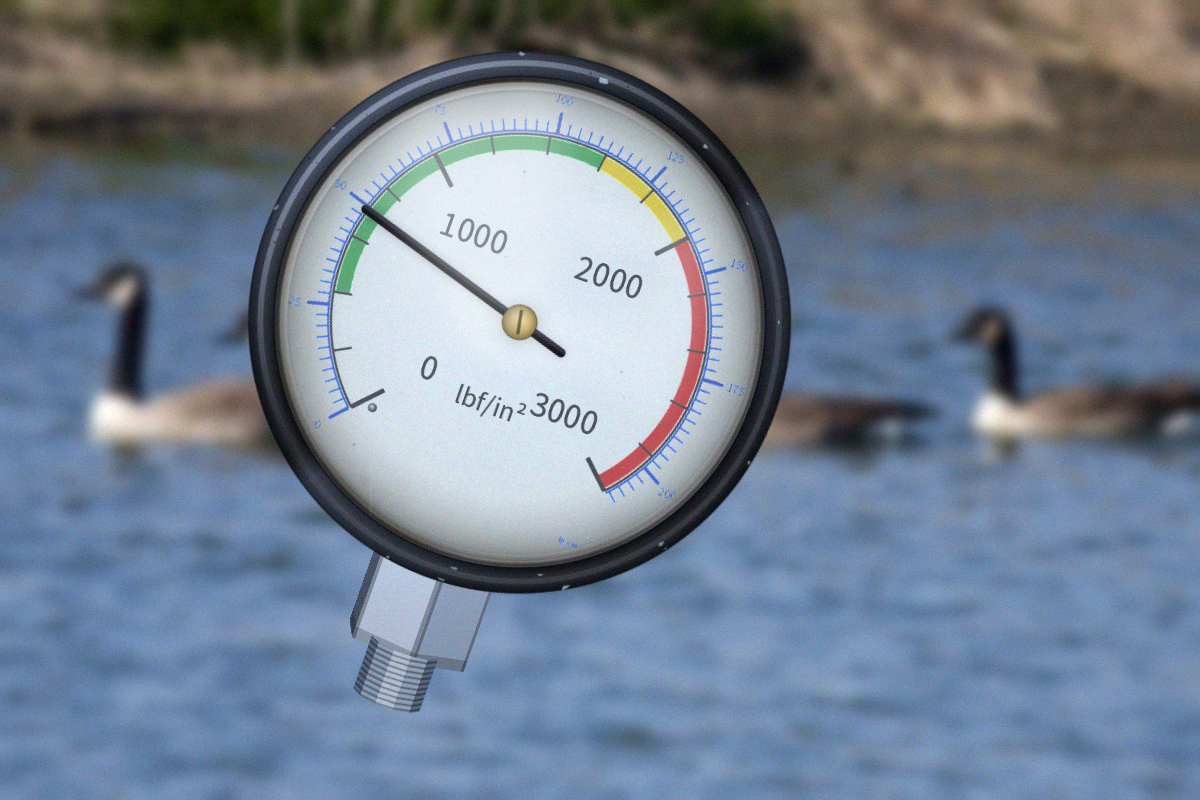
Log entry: 700 psi
